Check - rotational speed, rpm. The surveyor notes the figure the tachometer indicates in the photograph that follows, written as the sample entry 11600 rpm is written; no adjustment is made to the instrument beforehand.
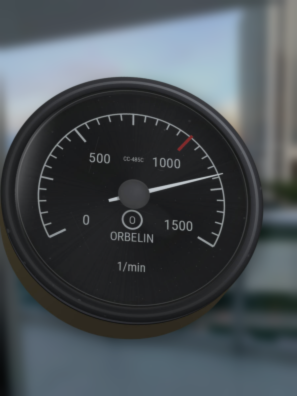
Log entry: 1200 rpm
